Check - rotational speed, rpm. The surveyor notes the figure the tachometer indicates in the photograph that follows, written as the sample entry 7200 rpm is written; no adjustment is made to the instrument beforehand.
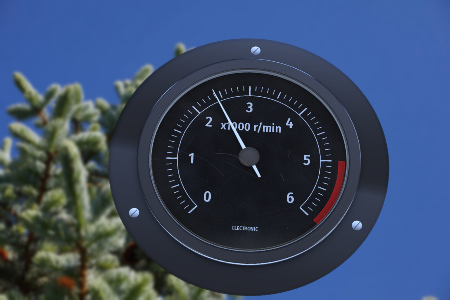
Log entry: 2400 rpm
